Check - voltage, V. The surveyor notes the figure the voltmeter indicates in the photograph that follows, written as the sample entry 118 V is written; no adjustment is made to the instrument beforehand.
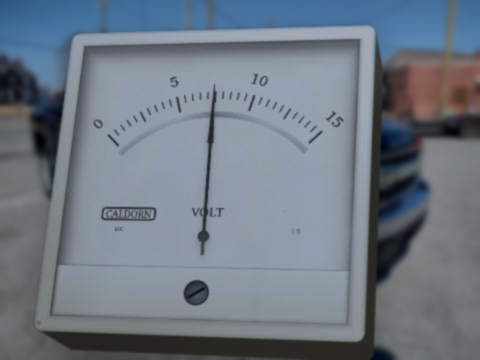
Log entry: 7.5 V
